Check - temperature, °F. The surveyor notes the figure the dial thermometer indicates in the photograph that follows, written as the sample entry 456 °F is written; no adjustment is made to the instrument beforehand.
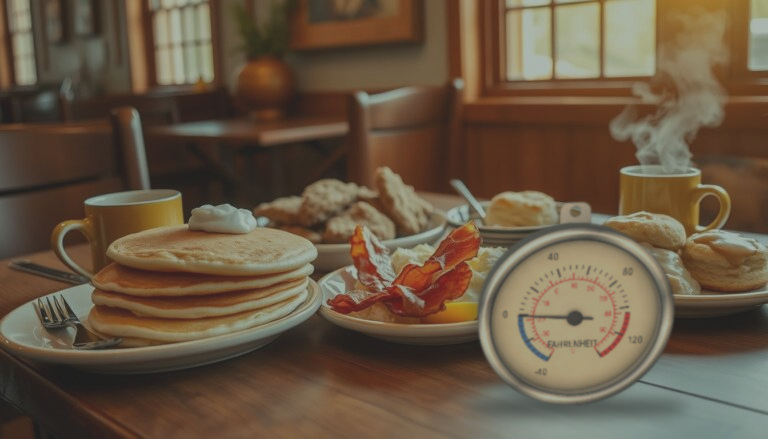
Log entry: 0 °F
